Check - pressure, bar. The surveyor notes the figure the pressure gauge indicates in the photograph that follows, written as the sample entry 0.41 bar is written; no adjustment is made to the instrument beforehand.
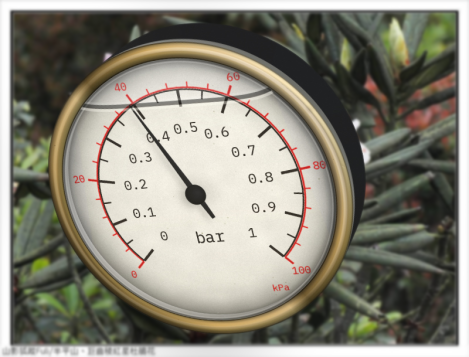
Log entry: 0.4 bar
